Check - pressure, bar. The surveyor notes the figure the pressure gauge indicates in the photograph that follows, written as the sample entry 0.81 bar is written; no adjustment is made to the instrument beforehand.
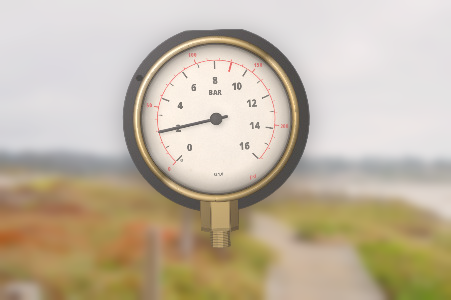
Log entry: 2 bar
